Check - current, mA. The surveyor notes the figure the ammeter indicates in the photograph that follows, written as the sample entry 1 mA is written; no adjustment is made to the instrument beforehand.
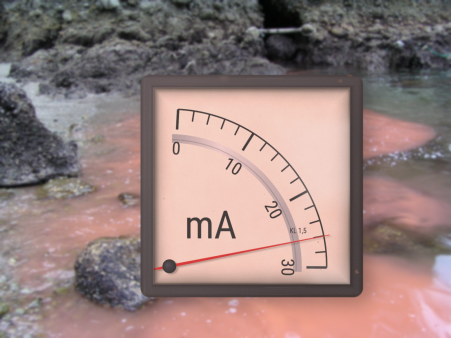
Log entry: 26 mA
